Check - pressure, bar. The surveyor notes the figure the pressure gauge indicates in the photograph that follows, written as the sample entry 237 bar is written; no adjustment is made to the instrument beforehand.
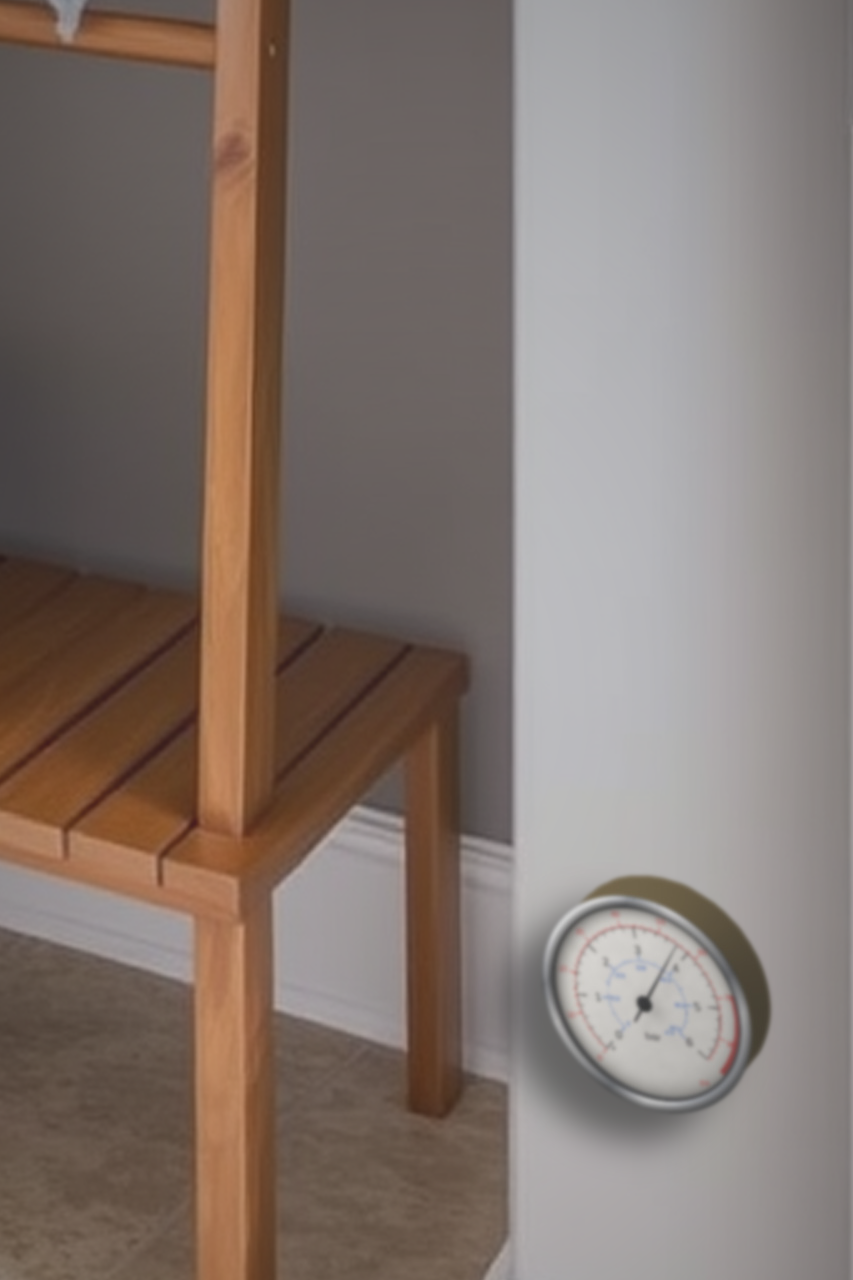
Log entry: 3.8 bar
